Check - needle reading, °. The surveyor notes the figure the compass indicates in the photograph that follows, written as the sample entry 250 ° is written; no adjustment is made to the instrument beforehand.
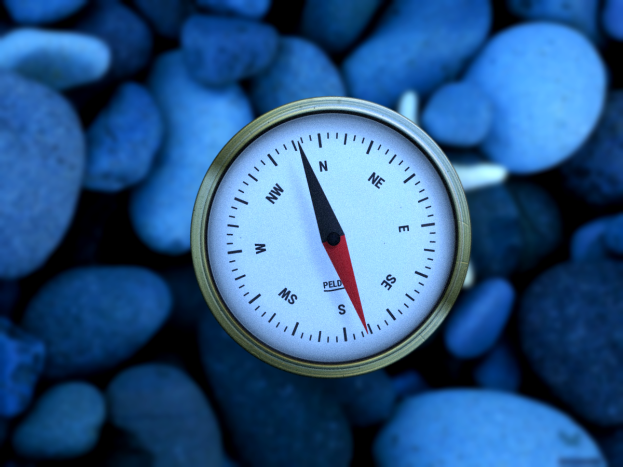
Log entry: 167.5 °
